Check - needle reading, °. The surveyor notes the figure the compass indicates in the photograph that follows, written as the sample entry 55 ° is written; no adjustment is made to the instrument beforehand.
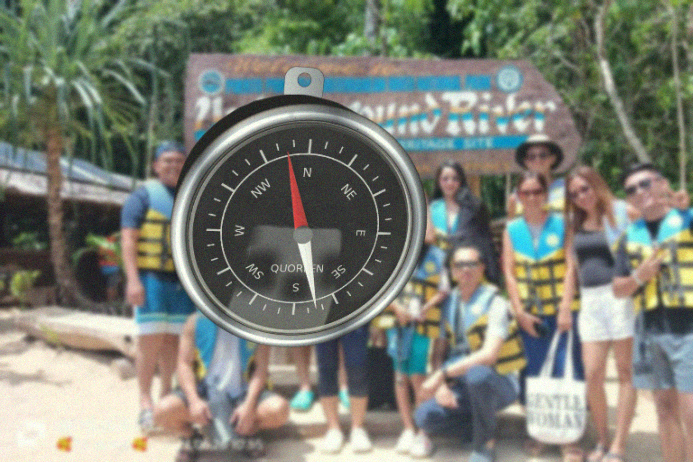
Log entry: 345 °
